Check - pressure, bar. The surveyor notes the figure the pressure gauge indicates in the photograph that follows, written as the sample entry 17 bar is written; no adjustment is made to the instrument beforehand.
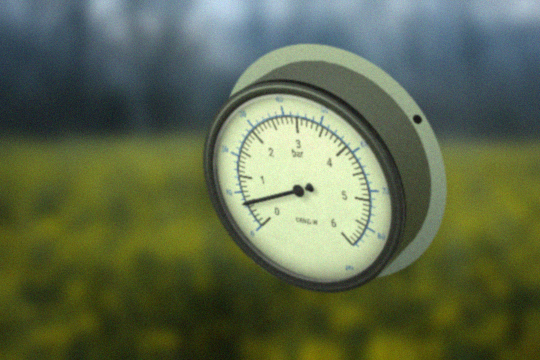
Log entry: 0.5 bar
